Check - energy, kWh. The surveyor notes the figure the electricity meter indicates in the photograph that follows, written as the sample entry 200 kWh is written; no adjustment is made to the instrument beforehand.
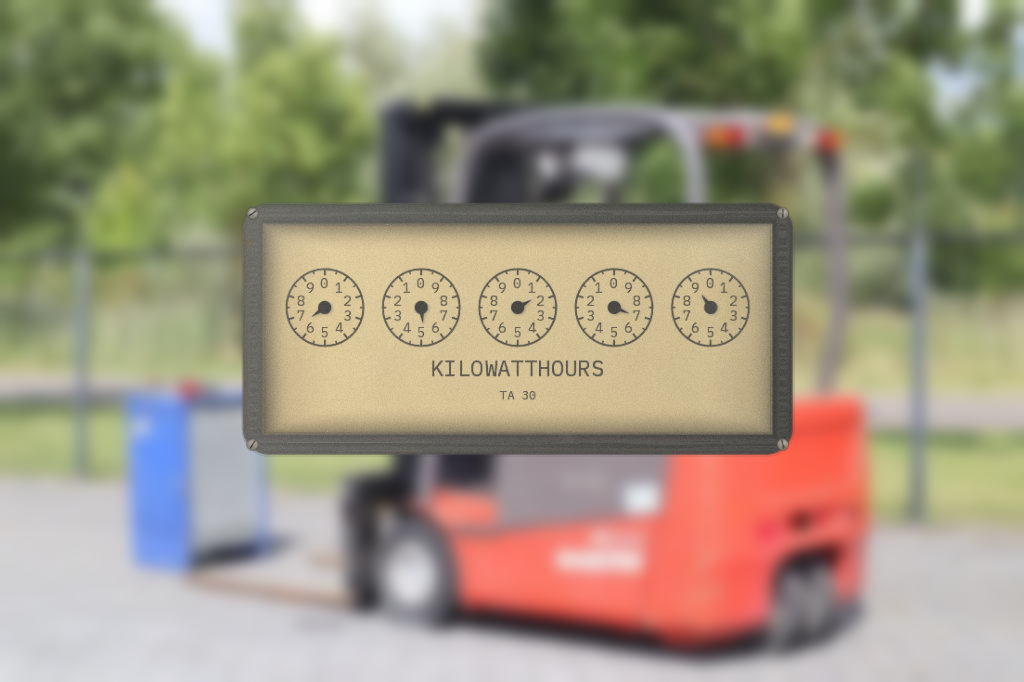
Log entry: 65169 kWh
